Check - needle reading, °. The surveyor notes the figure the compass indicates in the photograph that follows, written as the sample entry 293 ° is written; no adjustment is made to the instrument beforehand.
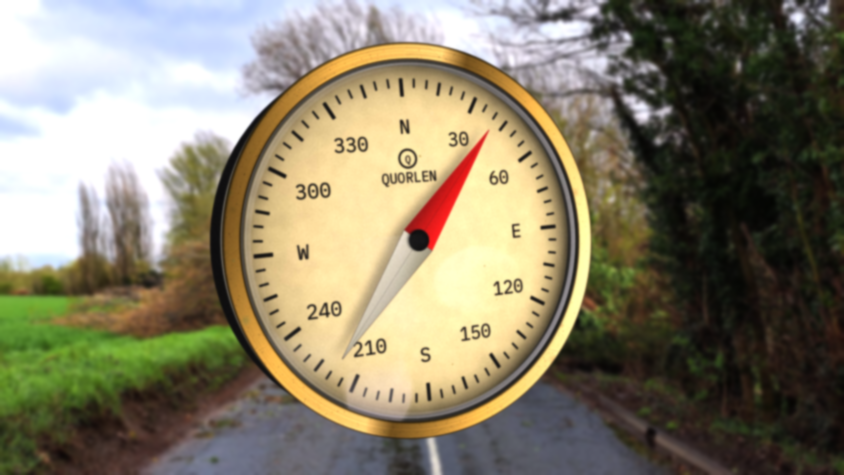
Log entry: 40 °
